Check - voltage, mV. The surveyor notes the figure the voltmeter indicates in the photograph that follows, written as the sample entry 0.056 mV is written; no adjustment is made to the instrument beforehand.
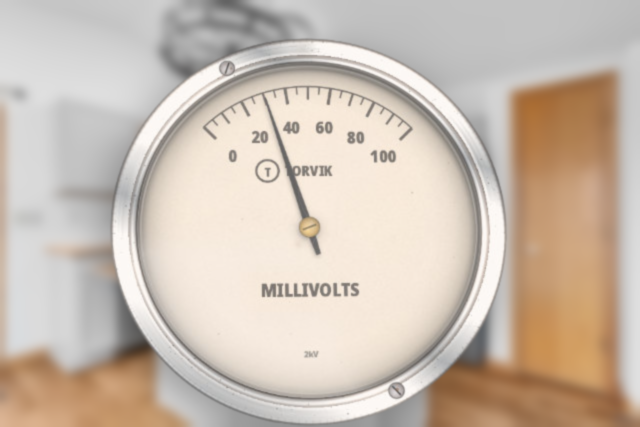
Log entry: 30 mV
